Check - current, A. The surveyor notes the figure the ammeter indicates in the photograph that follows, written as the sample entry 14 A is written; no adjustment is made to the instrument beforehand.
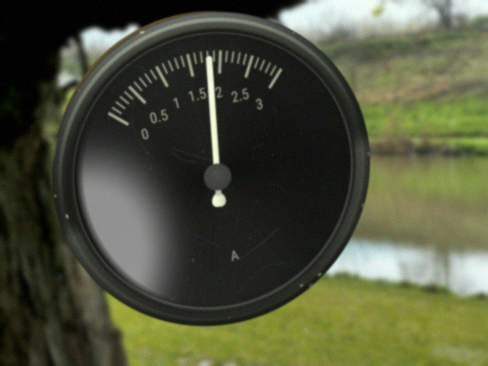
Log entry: 1.8 A
